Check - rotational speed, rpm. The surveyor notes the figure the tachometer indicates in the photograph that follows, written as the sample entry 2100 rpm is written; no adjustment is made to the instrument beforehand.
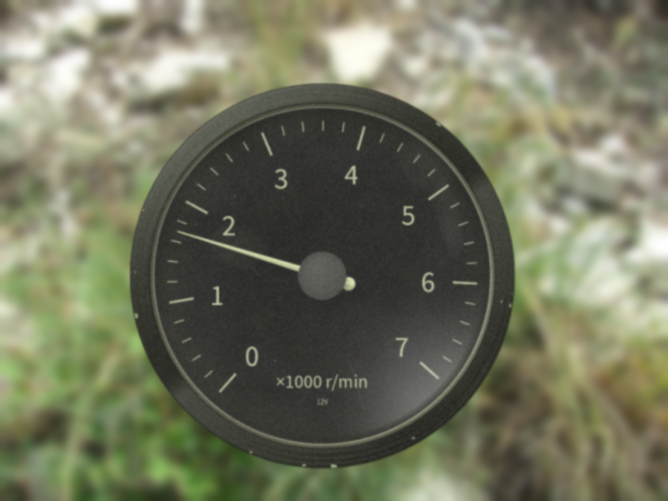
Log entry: 1700 rpm
